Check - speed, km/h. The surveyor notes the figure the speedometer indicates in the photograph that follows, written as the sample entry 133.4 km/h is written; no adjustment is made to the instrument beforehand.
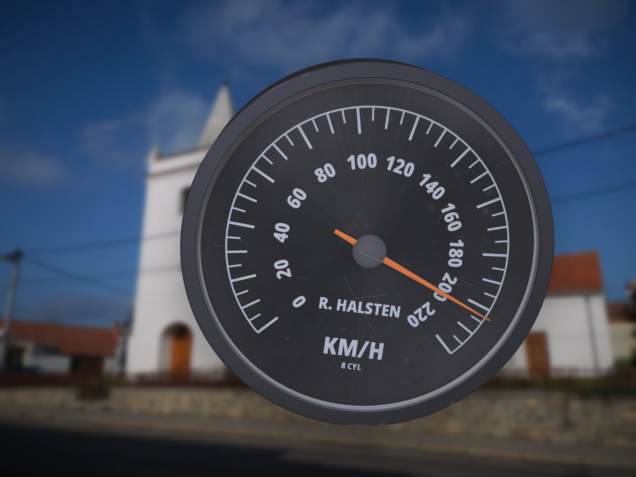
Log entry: 202.5 km/h
